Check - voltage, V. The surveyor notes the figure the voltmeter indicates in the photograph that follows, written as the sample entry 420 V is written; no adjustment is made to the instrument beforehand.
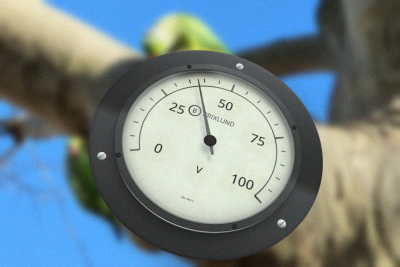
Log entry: 37.5 V
